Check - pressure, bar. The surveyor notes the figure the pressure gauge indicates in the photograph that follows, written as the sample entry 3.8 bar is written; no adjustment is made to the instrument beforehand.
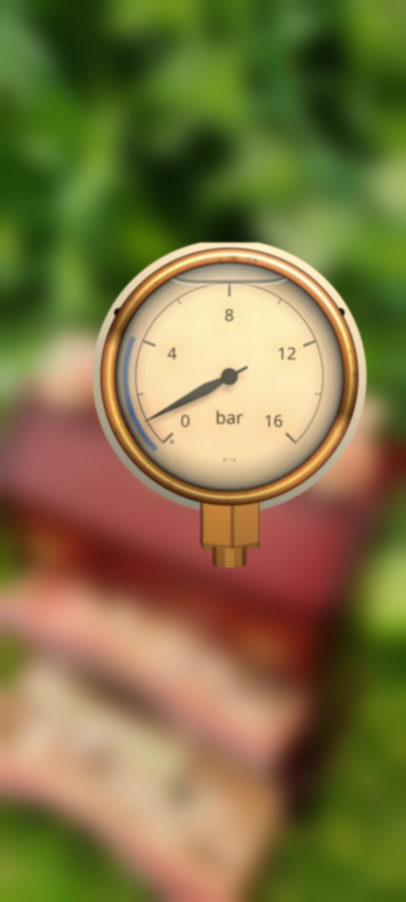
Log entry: 1 bar
